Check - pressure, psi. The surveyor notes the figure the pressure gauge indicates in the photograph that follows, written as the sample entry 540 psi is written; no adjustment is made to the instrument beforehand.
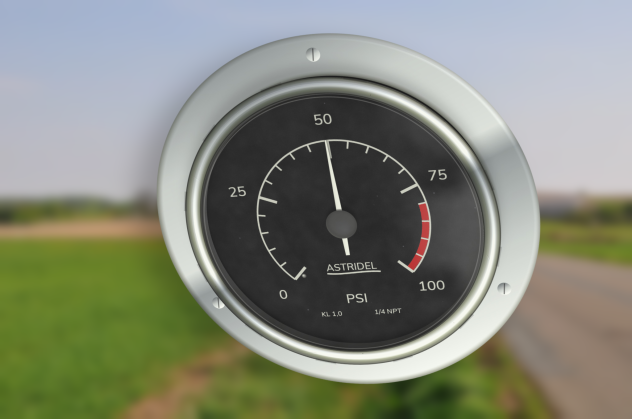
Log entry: 50 psi
